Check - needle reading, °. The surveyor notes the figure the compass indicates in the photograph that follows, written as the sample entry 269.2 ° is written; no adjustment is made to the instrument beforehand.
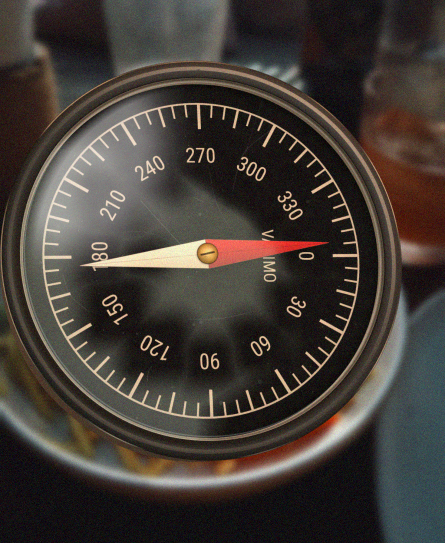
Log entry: 355 °
